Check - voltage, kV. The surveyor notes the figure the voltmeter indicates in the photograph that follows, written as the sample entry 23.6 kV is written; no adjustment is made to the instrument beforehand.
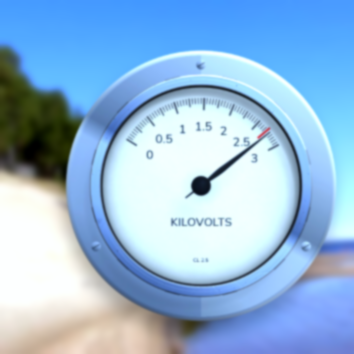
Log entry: 2.75 kV
